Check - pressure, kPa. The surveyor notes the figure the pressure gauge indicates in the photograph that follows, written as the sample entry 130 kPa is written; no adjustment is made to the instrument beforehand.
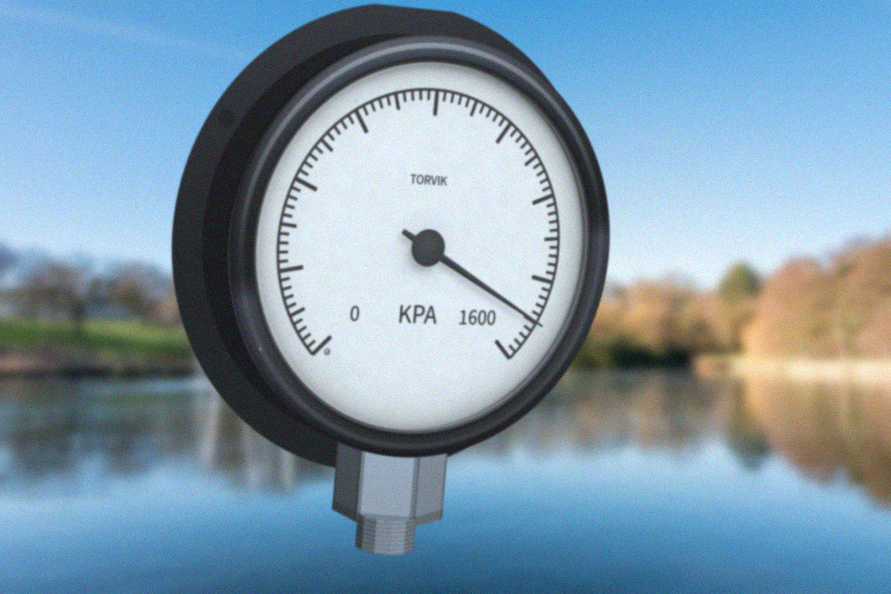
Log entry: 1500 kPa
